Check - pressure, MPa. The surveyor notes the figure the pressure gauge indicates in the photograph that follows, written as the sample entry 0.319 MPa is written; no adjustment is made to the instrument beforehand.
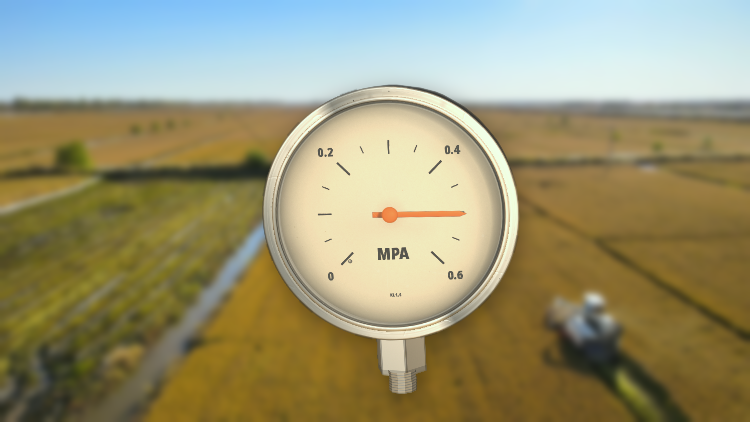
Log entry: 0.5 MPa
